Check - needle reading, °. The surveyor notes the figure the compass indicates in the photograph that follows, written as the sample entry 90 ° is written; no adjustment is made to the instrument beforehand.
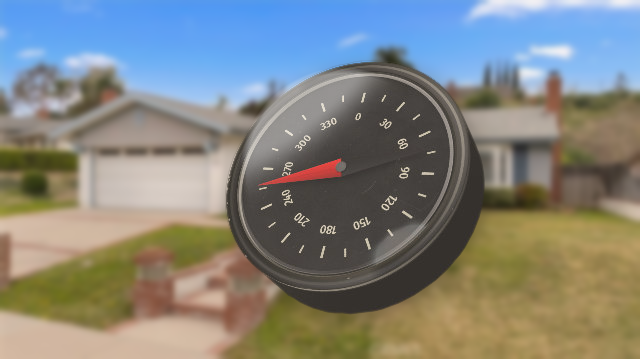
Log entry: 255 °
